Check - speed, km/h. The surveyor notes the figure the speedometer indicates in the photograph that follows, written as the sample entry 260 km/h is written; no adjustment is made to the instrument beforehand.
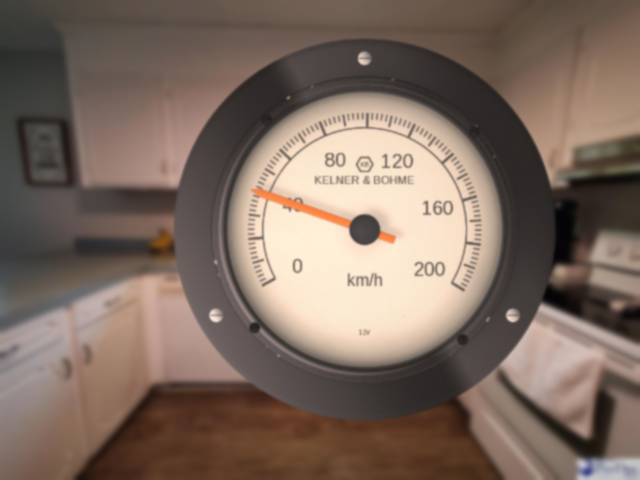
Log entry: 40 km/h
